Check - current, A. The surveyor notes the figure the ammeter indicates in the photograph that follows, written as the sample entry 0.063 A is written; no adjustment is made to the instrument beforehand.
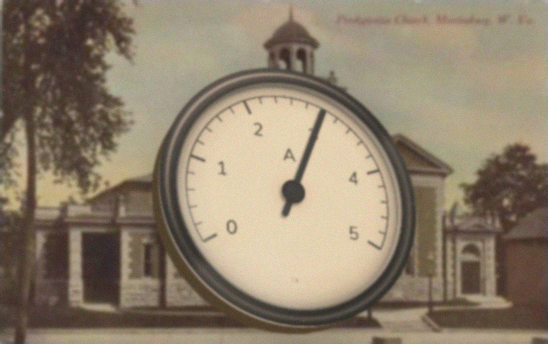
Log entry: 3 A
